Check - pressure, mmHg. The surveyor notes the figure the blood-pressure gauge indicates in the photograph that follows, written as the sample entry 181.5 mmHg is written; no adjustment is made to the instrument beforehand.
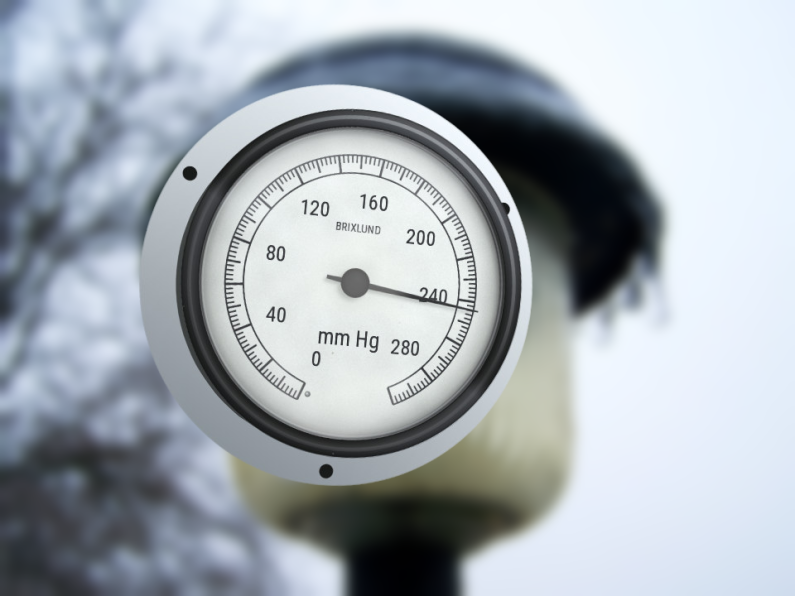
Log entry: 244 mmHg
